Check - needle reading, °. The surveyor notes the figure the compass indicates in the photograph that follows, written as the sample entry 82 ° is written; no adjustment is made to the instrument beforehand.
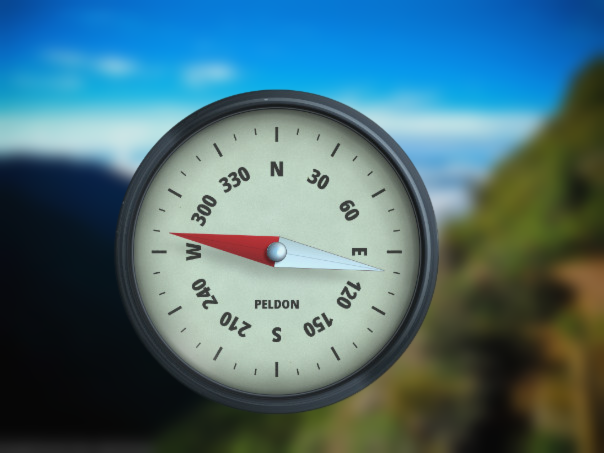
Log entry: 280 °
